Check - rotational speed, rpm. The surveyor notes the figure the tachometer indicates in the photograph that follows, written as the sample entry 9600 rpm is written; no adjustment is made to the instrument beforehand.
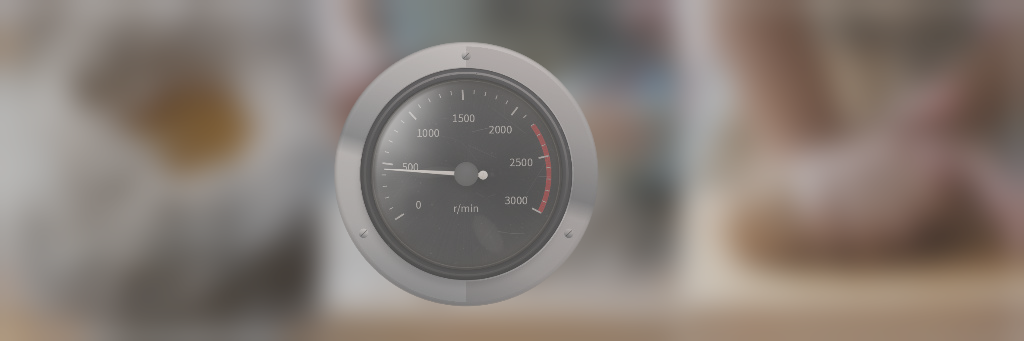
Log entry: 450 rpm
